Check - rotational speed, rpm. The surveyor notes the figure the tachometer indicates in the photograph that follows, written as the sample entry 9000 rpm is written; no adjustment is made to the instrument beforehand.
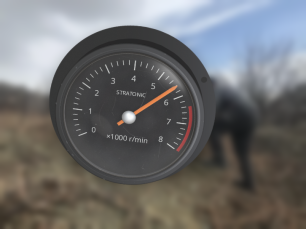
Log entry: 5600 rpm
